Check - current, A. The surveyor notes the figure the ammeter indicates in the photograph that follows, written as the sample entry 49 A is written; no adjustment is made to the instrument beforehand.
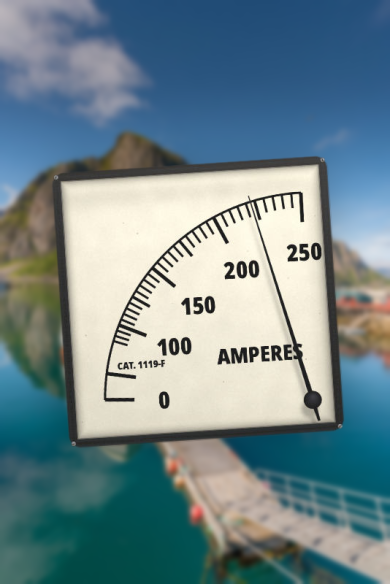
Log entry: 222.5 A
